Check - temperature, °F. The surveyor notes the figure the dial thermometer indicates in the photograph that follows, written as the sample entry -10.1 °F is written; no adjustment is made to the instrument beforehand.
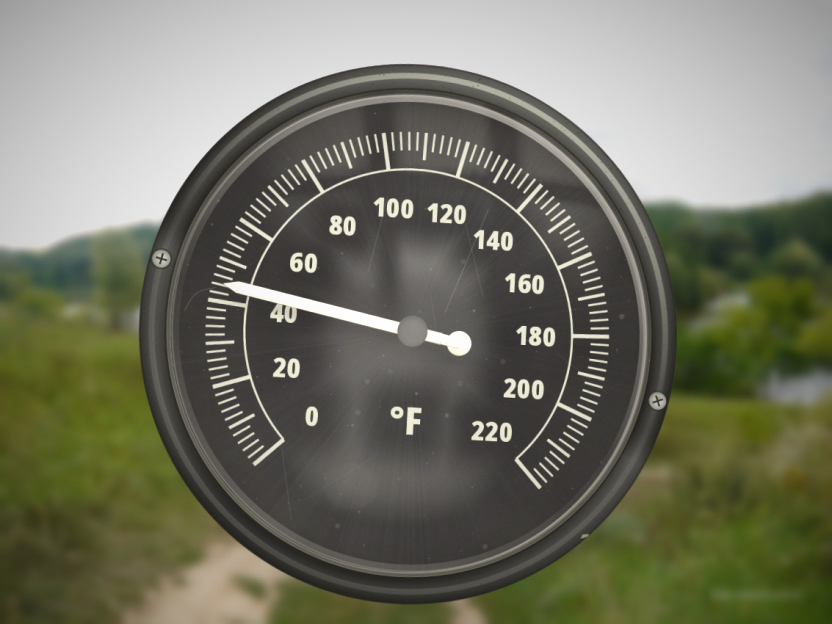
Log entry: 44 °F
